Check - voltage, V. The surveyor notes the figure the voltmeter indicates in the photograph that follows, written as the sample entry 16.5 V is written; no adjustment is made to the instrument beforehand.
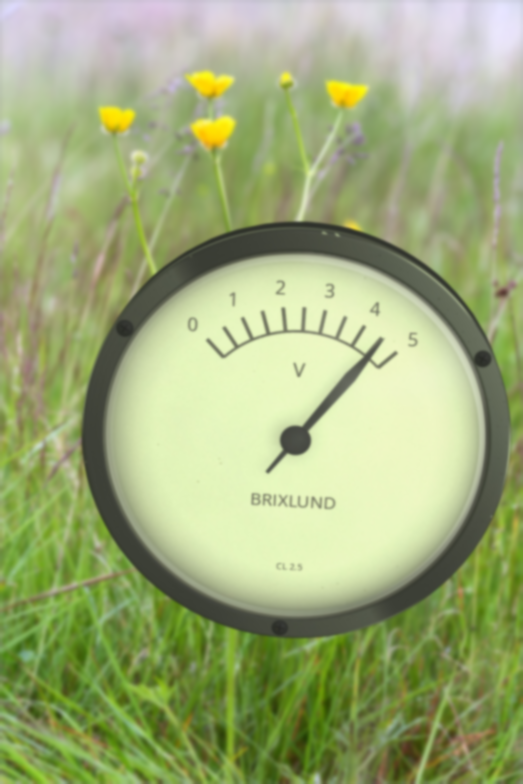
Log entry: 4.5 V
